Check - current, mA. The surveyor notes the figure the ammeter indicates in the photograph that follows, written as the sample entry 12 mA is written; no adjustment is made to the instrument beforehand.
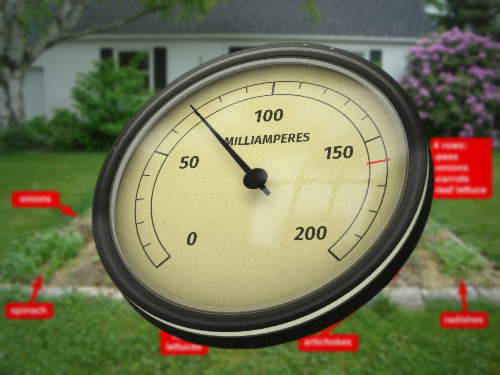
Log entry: 70 mA
